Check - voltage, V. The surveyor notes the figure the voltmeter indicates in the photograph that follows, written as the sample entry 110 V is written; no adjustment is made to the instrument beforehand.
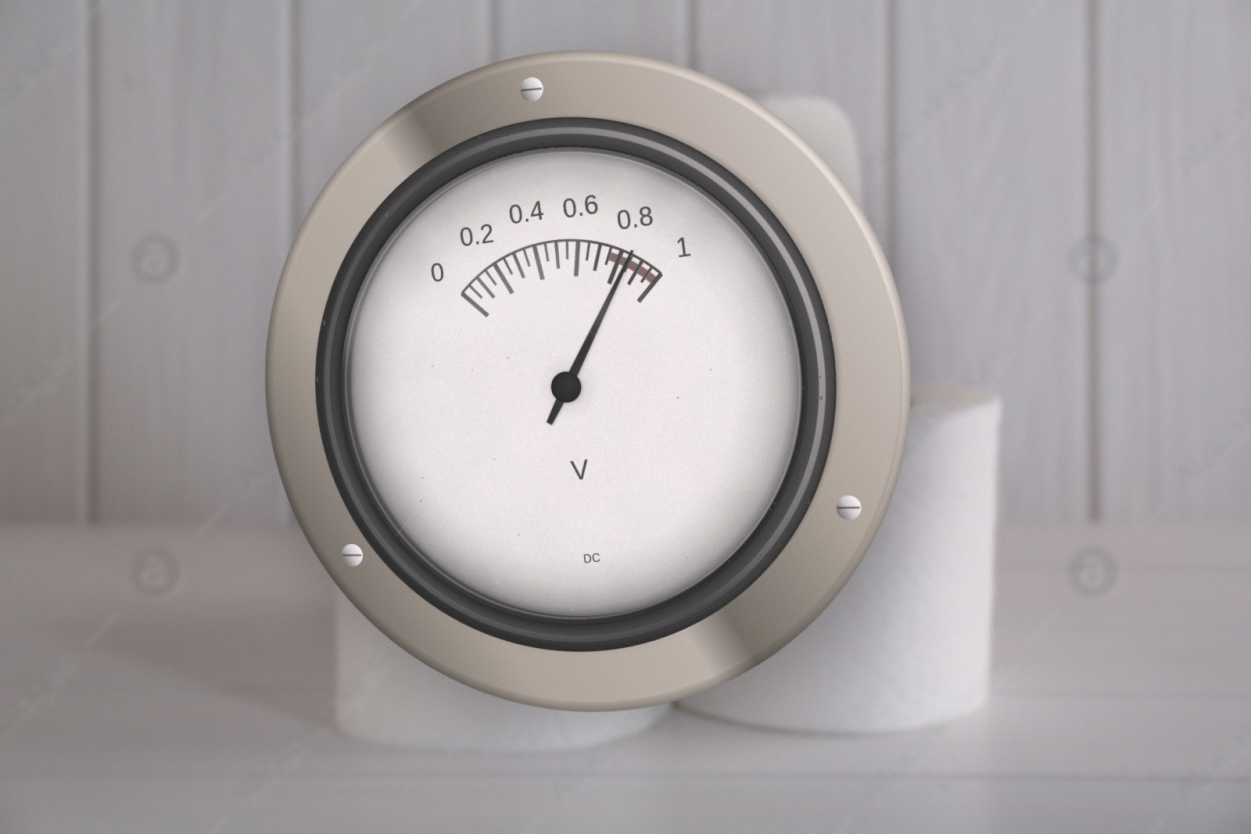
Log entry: 0.85 V
